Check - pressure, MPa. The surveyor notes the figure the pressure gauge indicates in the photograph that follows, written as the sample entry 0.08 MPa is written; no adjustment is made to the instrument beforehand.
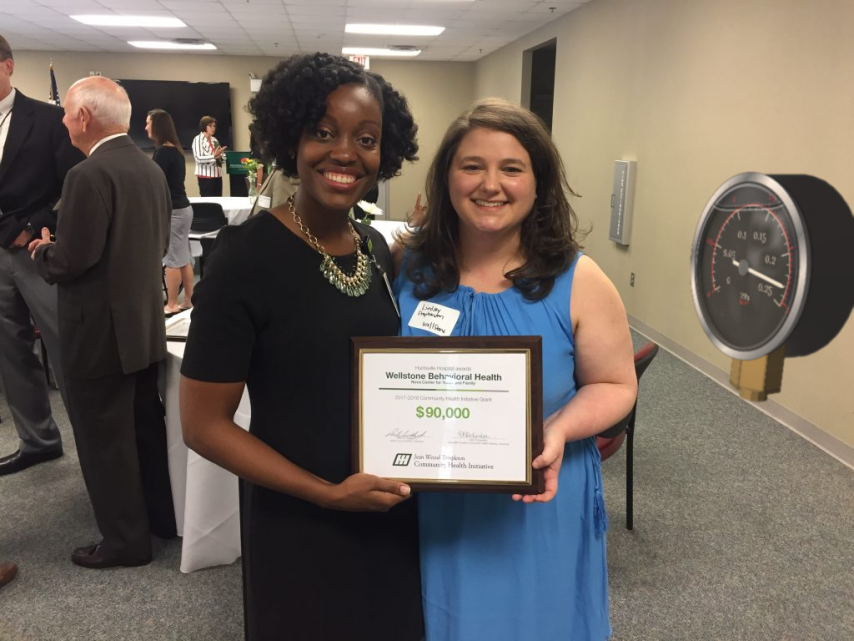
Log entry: 0.23 MPa
